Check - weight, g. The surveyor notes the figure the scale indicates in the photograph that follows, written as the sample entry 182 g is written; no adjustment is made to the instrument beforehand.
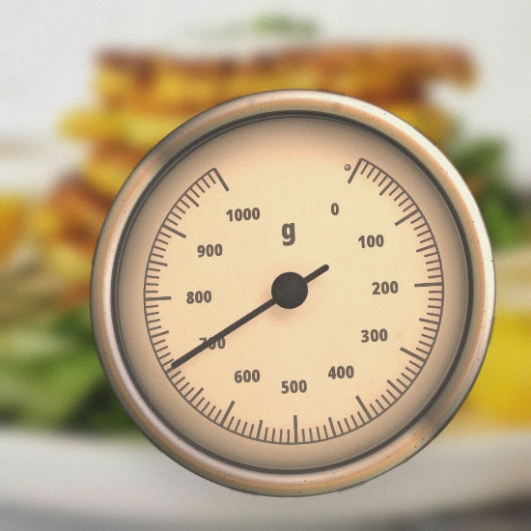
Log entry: 700 g
